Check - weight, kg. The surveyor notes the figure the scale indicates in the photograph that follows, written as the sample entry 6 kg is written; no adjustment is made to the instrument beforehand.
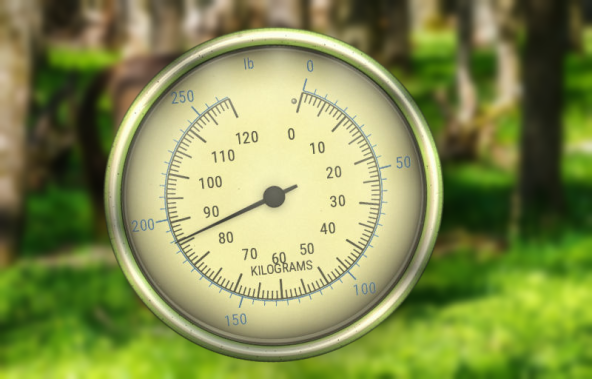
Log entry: 86 kg
